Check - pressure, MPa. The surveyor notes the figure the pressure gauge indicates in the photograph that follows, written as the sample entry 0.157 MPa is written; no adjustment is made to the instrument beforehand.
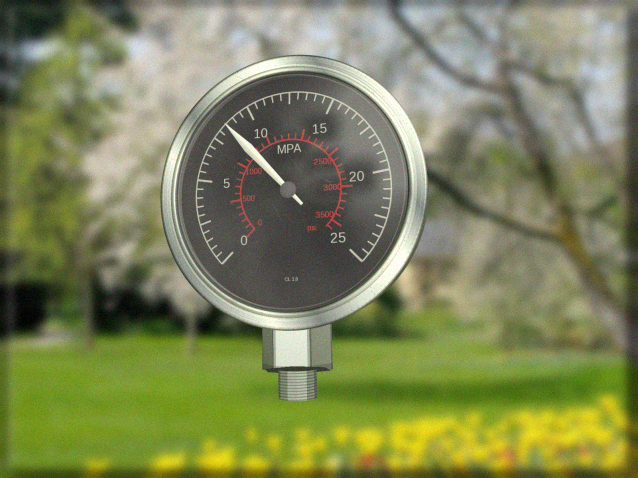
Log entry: 8.5 MPa
